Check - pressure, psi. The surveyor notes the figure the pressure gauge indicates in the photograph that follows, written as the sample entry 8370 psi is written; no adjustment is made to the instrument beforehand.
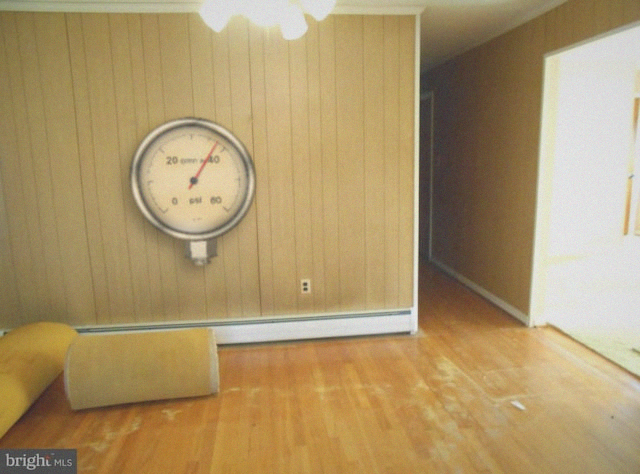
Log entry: 37.5 psi
